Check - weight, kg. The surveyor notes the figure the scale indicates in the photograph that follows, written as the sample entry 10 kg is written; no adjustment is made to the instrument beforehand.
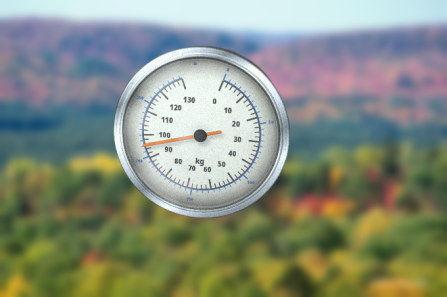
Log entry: 96 kg
